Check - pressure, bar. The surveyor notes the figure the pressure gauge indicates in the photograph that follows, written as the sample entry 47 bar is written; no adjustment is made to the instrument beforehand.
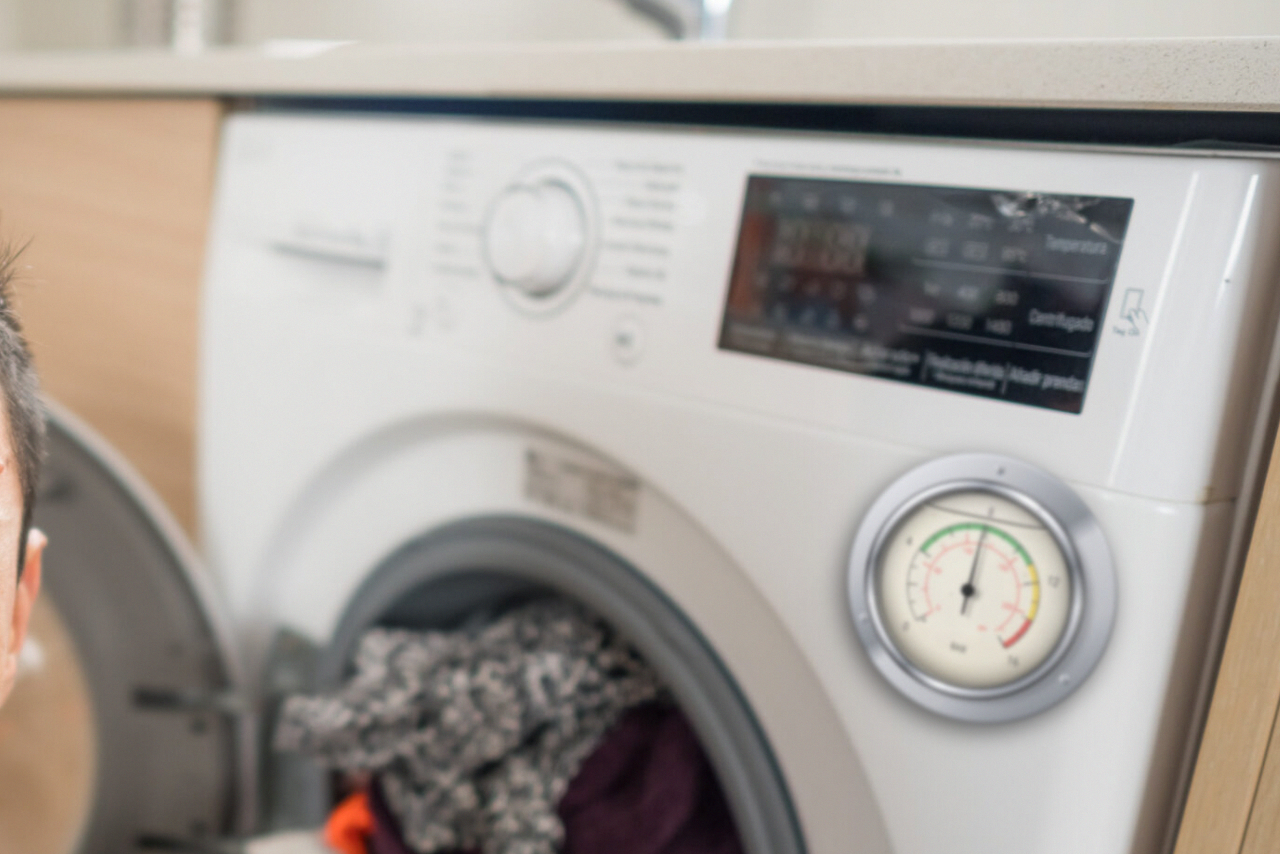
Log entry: 8 bar
